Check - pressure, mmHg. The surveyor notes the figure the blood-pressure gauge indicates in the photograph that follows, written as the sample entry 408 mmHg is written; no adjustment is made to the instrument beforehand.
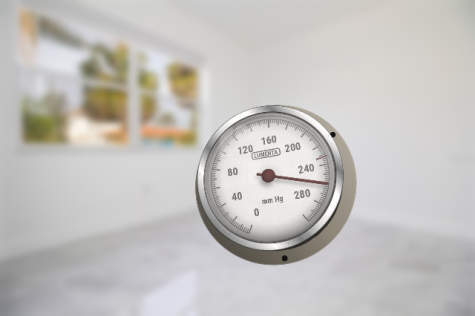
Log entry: 260 mmHg
